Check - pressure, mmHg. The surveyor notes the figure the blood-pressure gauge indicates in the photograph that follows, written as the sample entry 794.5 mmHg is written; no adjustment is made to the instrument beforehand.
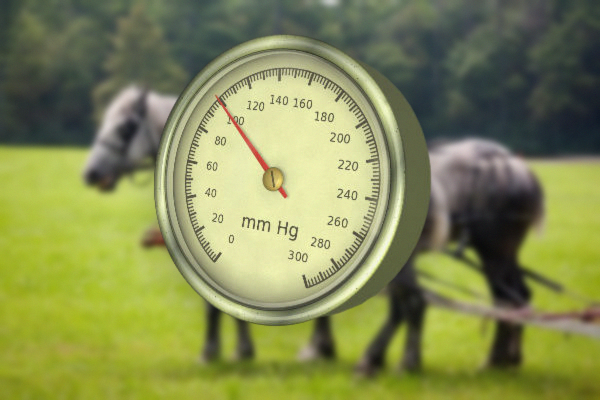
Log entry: 100 mmHg
